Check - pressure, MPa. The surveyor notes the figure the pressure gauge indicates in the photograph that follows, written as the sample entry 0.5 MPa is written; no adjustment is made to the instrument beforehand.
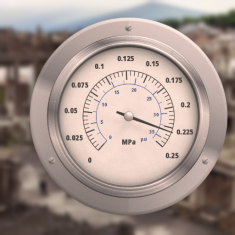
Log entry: 0.23 MPa
